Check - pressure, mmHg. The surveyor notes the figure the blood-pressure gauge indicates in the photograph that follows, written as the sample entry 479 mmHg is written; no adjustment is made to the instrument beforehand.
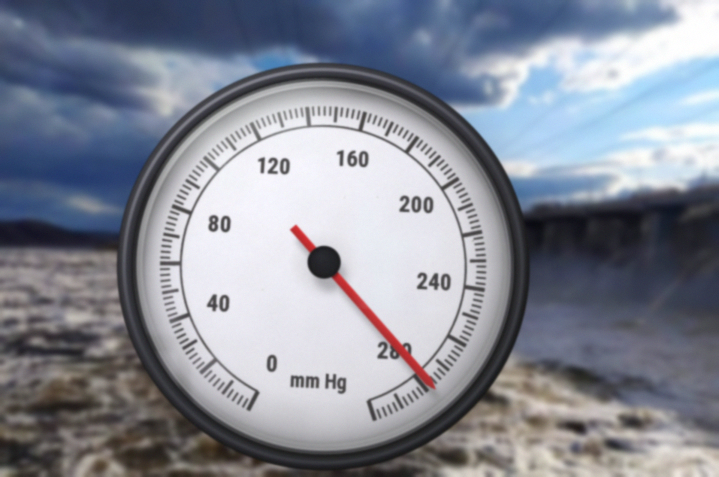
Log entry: 278 mmHg
